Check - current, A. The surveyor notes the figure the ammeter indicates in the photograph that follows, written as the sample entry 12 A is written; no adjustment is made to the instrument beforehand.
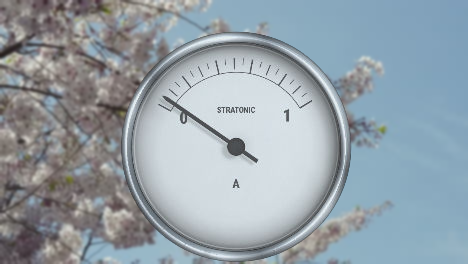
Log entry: 0.05 A
